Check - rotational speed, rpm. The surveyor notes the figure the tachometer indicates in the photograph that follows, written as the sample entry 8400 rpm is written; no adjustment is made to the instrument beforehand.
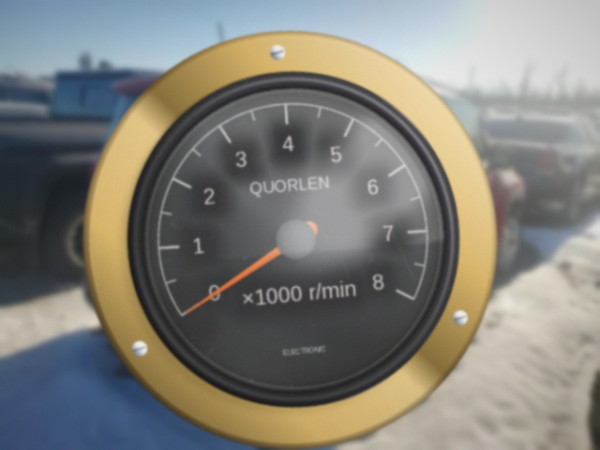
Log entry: 0 rpm
